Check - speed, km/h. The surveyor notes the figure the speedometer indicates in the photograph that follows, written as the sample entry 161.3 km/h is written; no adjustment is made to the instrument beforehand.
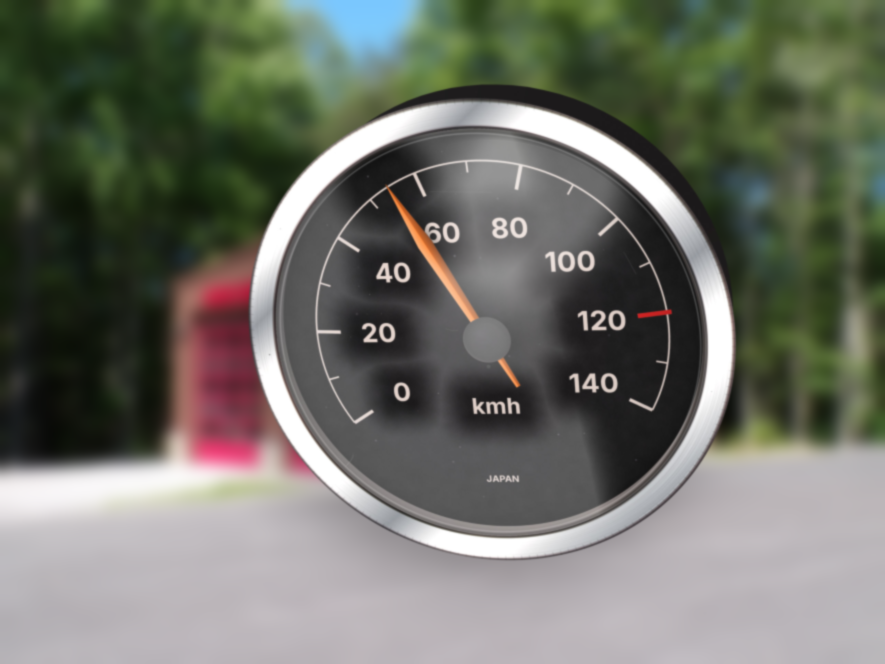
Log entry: 55 km/h
